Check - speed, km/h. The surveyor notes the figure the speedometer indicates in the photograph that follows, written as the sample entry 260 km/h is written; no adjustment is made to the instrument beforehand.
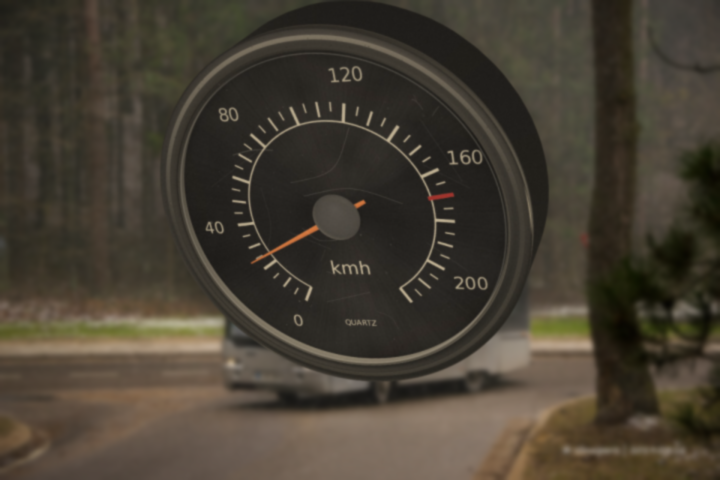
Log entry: 25 km/h
